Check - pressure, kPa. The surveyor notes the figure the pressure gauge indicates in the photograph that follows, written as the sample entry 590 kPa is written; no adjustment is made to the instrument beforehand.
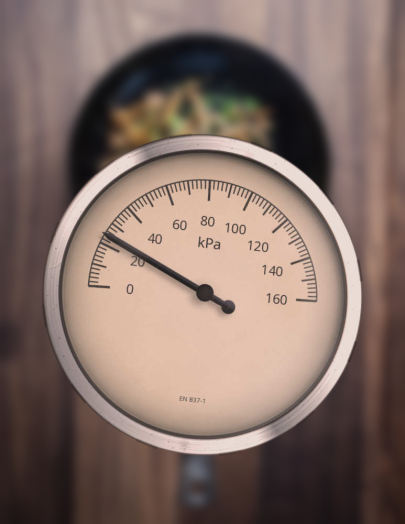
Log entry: 24 kPa
